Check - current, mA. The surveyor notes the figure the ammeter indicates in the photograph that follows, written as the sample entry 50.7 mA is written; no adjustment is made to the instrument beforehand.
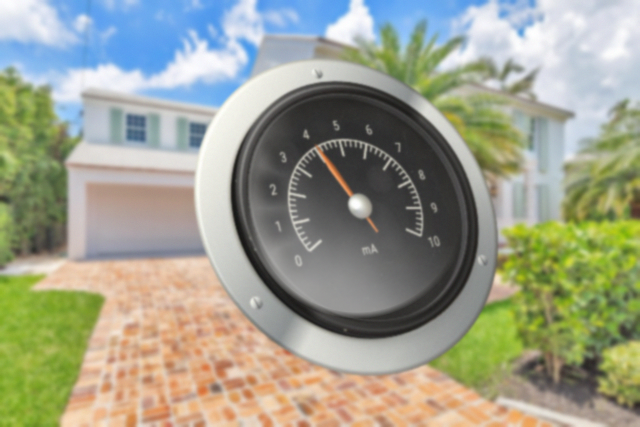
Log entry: 4 mA
